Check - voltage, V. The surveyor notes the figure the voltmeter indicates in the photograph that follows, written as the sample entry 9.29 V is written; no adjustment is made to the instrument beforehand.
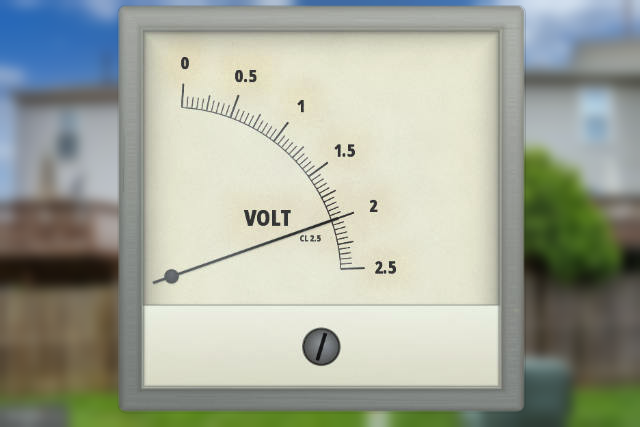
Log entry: 2 V
